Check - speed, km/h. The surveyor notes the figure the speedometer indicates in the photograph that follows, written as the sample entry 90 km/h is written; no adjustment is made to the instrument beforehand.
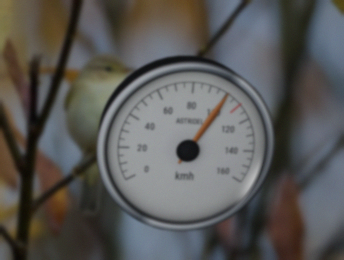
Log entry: 100 km/h
